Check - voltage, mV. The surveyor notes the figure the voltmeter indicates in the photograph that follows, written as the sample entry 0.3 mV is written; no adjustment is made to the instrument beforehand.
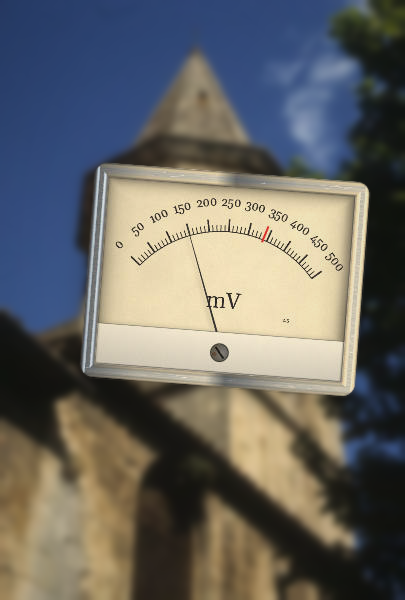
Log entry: 150 mV
